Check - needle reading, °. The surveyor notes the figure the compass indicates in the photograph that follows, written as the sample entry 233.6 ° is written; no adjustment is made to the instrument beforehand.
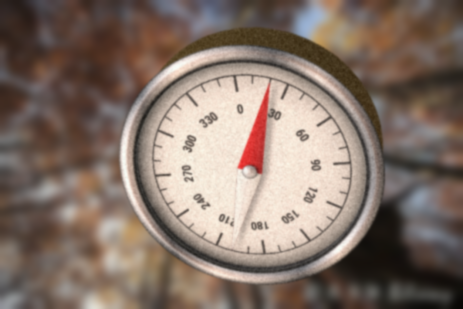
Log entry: 20 °
